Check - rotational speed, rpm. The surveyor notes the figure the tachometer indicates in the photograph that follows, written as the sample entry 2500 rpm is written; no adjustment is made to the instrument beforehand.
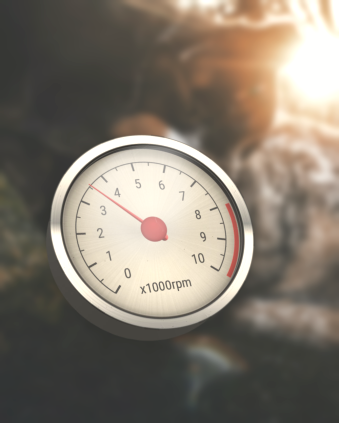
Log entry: 3500 rpm
